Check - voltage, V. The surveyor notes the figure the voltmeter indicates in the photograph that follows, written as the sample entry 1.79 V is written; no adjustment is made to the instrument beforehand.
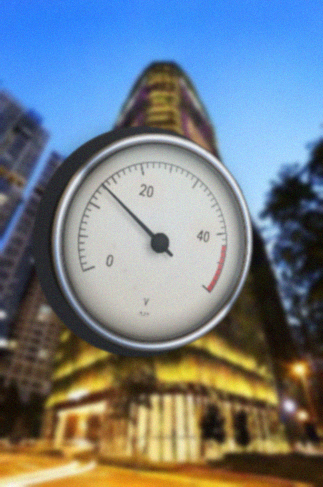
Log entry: 13 V
